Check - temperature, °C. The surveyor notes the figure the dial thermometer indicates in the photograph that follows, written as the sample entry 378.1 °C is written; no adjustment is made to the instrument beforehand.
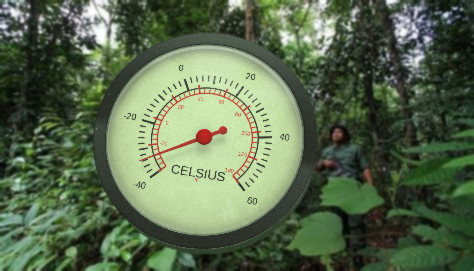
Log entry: -34 °C
